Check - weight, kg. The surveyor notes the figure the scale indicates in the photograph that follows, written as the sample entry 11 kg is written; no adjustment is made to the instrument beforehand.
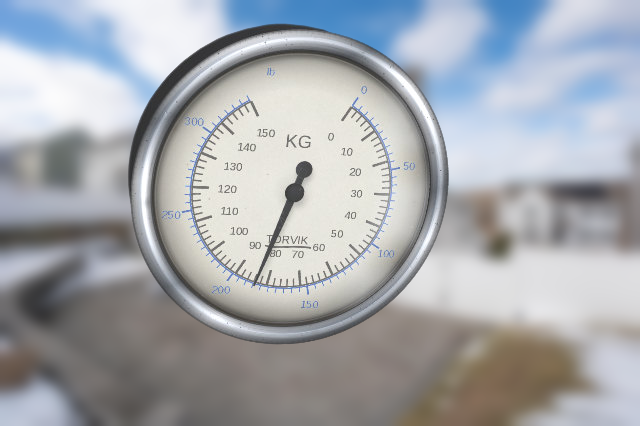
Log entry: 84 kg
